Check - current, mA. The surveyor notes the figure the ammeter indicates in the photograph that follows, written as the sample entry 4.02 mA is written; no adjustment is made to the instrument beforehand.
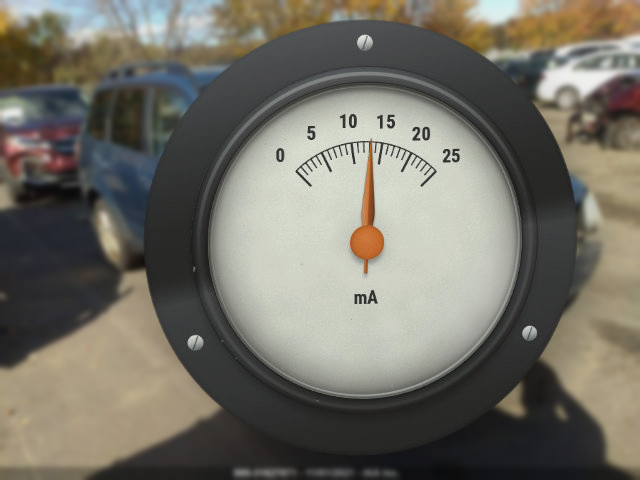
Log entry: 13 mA
